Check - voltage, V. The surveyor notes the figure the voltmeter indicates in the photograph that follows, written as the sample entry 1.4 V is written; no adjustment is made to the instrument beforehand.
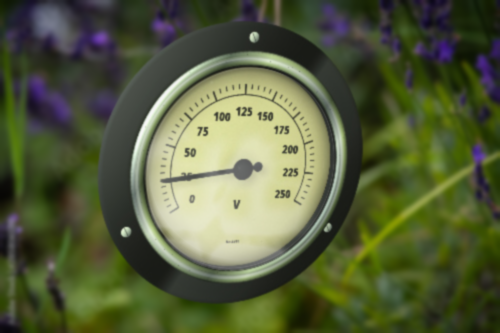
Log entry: 25 V
